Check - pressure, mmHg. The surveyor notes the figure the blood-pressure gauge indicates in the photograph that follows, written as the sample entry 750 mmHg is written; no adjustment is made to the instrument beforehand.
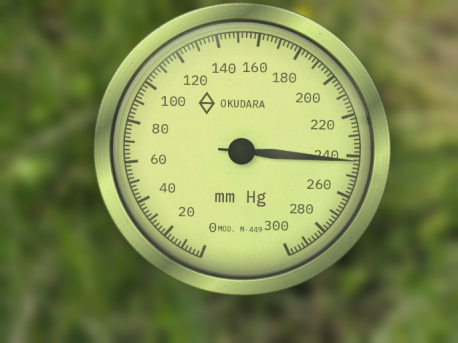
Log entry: 242 mmHg
